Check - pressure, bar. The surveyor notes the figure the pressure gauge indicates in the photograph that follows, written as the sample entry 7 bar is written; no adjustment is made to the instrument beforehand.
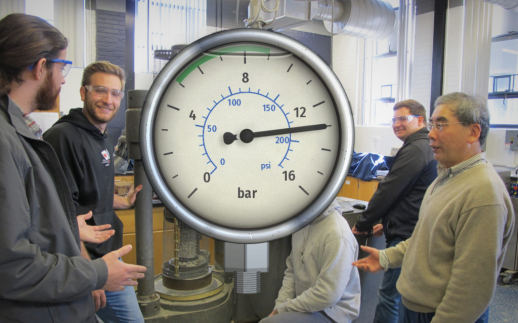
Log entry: 13 bar
